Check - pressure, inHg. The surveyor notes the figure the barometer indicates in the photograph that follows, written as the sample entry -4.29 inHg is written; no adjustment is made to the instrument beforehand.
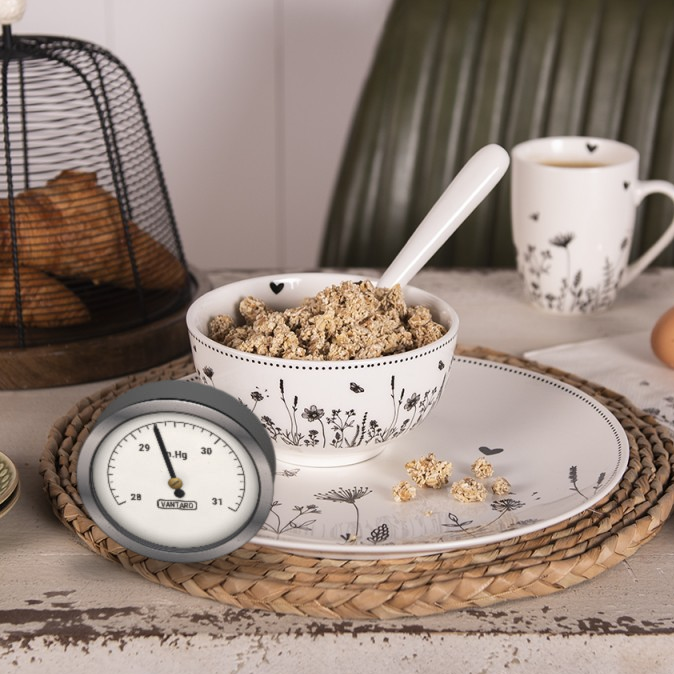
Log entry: 29.3 inHg
